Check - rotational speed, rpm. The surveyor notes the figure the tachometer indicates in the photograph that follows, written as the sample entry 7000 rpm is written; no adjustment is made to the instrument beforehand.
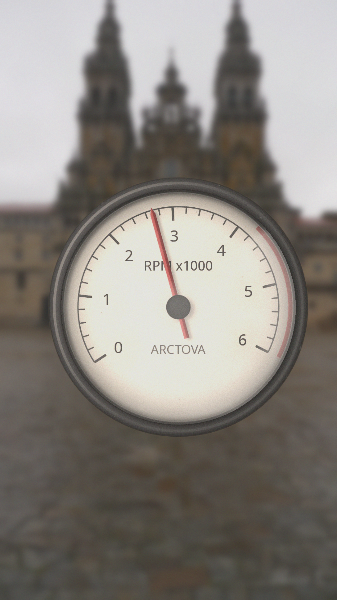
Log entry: 2700 rpm
